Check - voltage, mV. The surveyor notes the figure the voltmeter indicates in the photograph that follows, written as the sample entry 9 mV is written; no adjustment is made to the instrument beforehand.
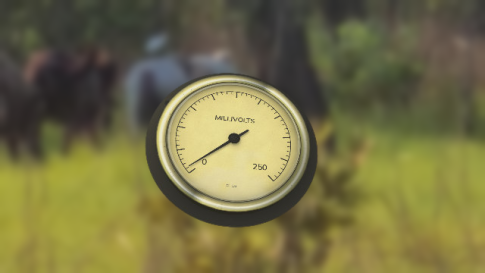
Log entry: 5 mV
